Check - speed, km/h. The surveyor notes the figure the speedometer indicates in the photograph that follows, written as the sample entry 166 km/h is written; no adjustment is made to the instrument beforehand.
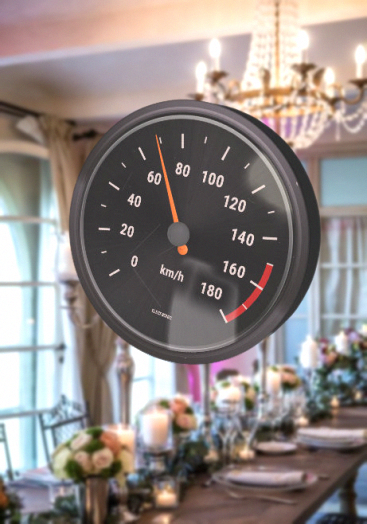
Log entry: 70 km/h
